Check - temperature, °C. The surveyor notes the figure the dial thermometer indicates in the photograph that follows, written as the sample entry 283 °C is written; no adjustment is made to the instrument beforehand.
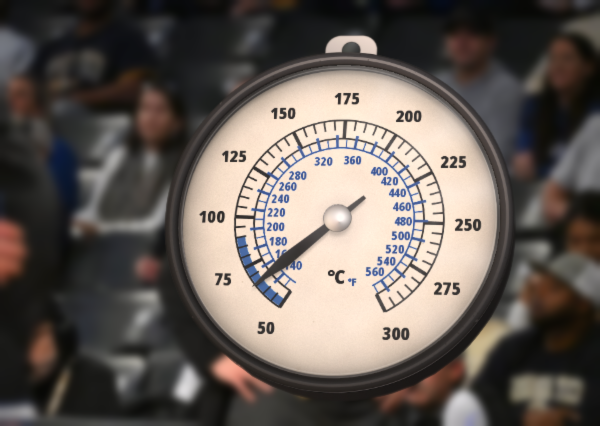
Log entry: 65 °C
